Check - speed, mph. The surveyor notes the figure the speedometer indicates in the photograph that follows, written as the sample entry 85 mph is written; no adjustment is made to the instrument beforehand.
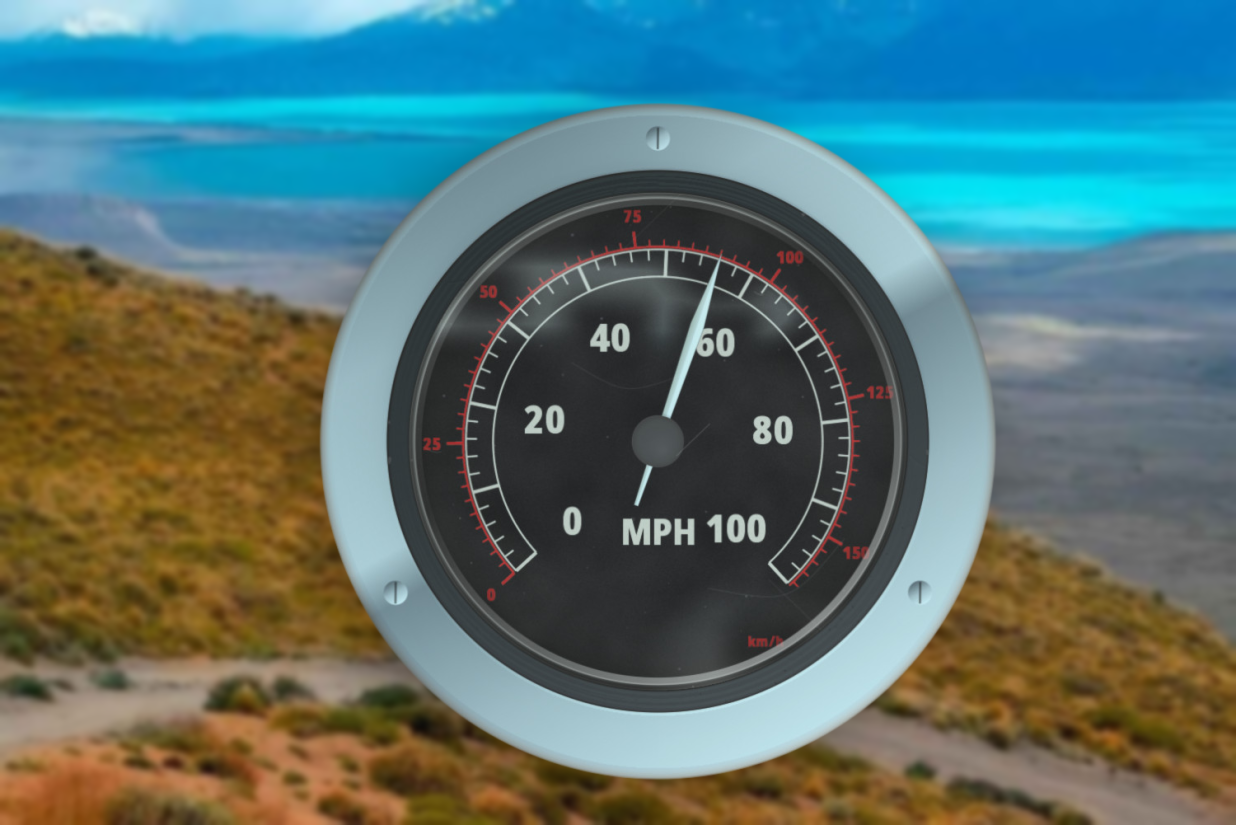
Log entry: 56 mph
